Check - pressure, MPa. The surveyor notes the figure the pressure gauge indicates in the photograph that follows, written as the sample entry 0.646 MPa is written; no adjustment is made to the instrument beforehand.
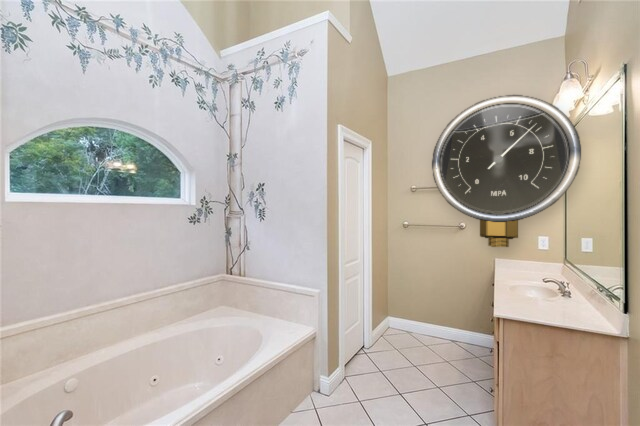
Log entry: 6.75 MPa
